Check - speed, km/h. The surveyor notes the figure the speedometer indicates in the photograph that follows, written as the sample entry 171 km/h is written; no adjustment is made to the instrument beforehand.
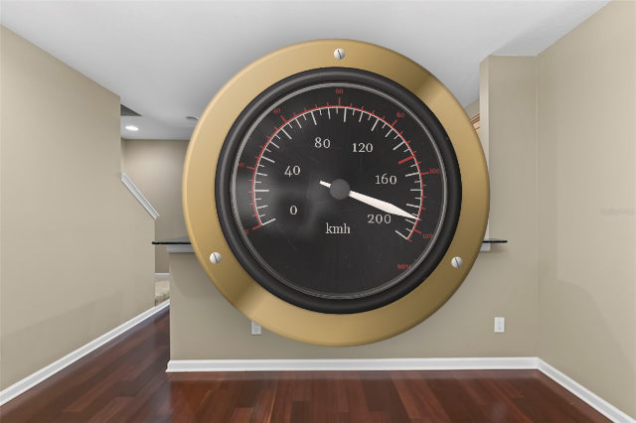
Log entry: 187.5 km/h
